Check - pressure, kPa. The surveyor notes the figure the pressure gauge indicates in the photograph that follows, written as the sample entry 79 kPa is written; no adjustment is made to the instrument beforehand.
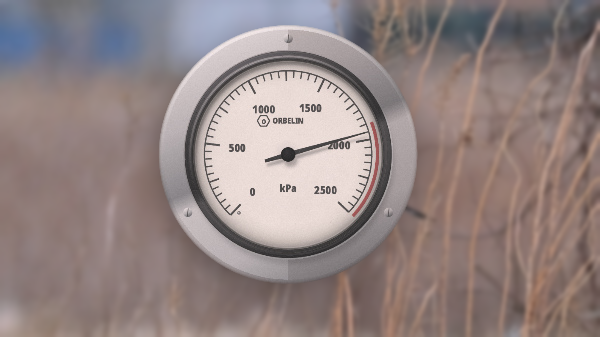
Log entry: 1950 kPa
